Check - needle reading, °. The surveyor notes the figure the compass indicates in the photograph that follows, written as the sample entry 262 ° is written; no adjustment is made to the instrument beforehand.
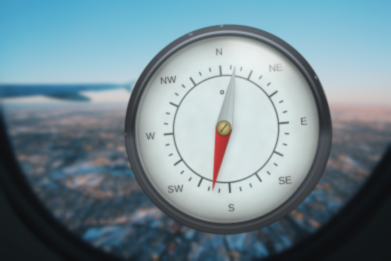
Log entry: 195 °
